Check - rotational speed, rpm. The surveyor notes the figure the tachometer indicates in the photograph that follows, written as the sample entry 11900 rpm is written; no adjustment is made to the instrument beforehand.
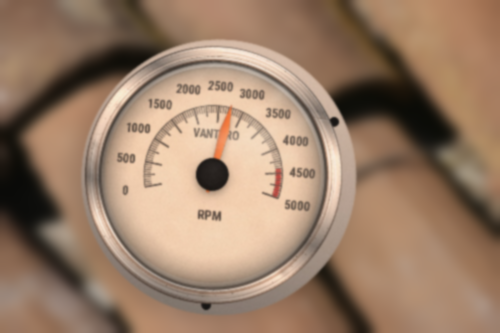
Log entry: 2750 rpm
